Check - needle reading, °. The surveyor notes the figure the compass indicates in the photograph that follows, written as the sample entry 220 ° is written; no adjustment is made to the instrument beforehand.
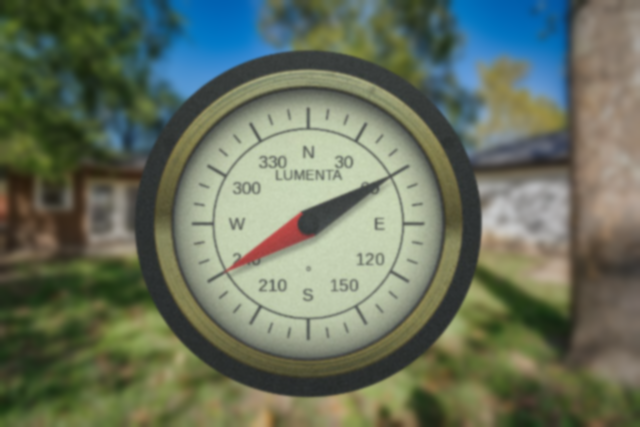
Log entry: 240 °
